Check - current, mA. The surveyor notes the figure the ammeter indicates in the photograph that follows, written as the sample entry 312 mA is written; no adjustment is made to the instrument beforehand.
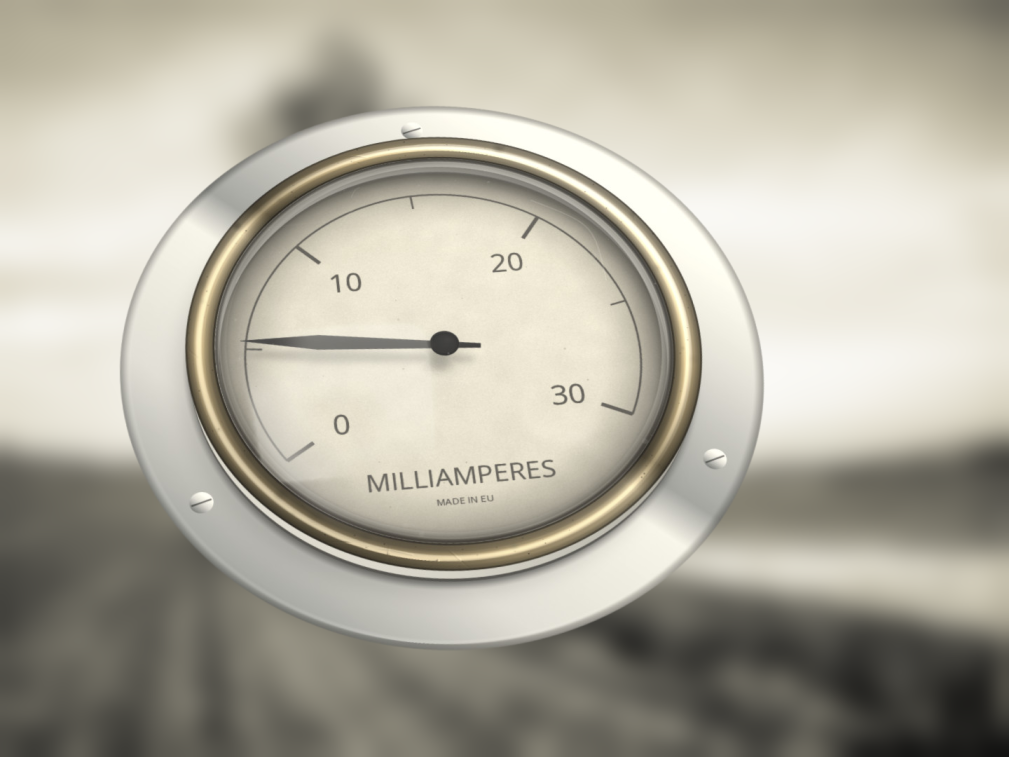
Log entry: 5 mA
